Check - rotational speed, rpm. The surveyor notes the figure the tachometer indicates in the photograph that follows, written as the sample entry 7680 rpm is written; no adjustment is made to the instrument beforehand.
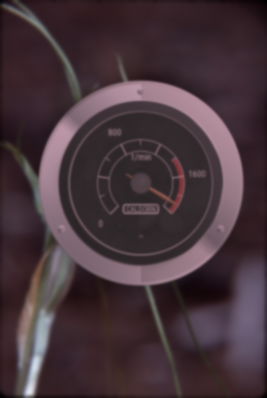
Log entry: 1900 rpm
